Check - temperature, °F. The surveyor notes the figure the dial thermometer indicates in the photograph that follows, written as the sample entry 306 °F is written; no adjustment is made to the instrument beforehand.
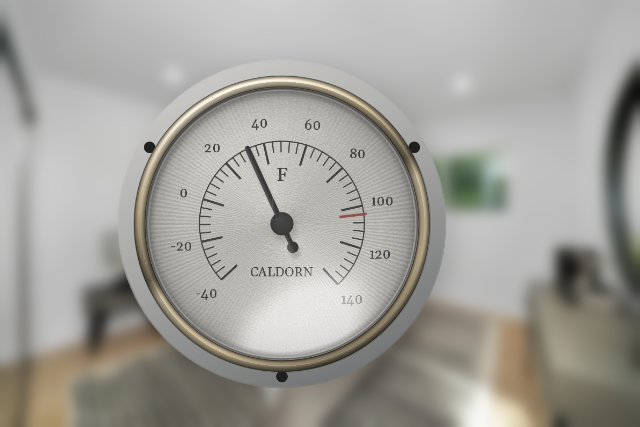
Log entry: 32 °F
